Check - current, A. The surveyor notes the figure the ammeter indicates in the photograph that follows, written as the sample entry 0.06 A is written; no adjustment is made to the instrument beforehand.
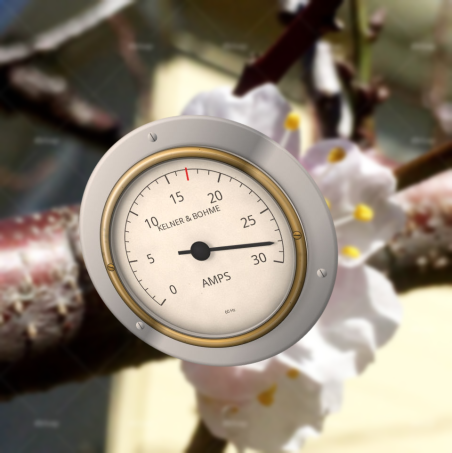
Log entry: 28 A
